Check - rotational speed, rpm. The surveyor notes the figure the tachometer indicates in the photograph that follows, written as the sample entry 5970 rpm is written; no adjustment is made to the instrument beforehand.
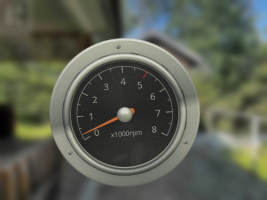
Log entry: 250 rpm
